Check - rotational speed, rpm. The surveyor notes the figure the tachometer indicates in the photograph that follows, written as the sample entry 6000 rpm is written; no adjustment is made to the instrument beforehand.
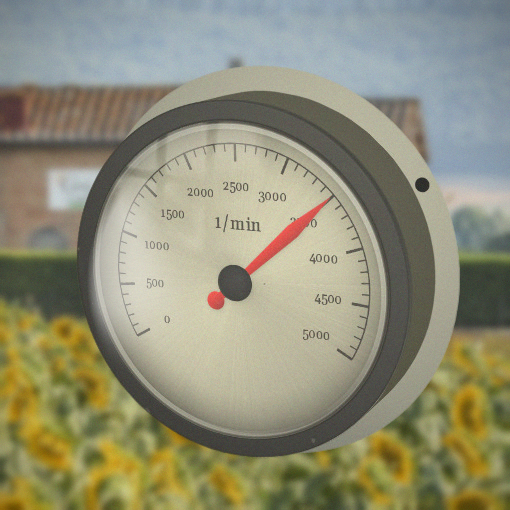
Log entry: 3500 rpm
